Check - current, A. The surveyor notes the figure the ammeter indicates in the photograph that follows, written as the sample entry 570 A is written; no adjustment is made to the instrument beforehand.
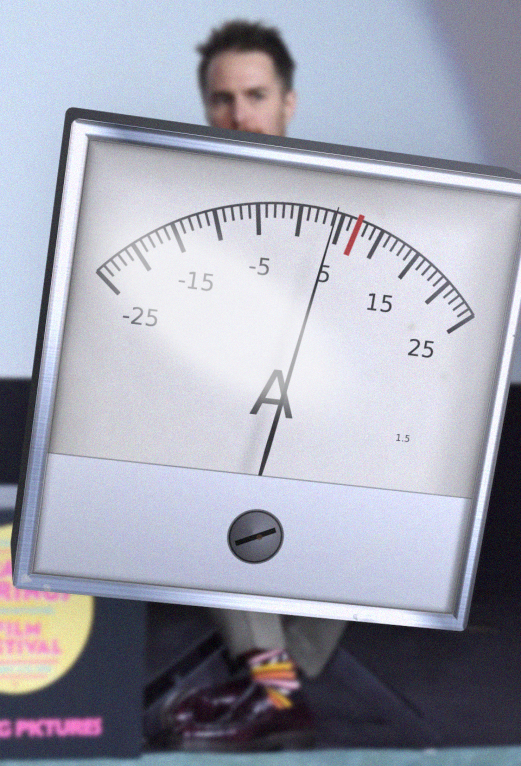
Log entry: 4 A
